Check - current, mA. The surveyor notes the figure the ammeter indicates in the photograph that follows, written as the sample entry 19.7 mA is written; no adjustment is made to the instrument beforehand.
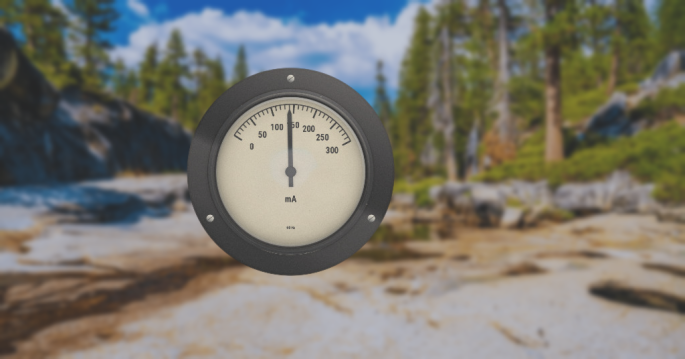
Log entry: 140 mA
